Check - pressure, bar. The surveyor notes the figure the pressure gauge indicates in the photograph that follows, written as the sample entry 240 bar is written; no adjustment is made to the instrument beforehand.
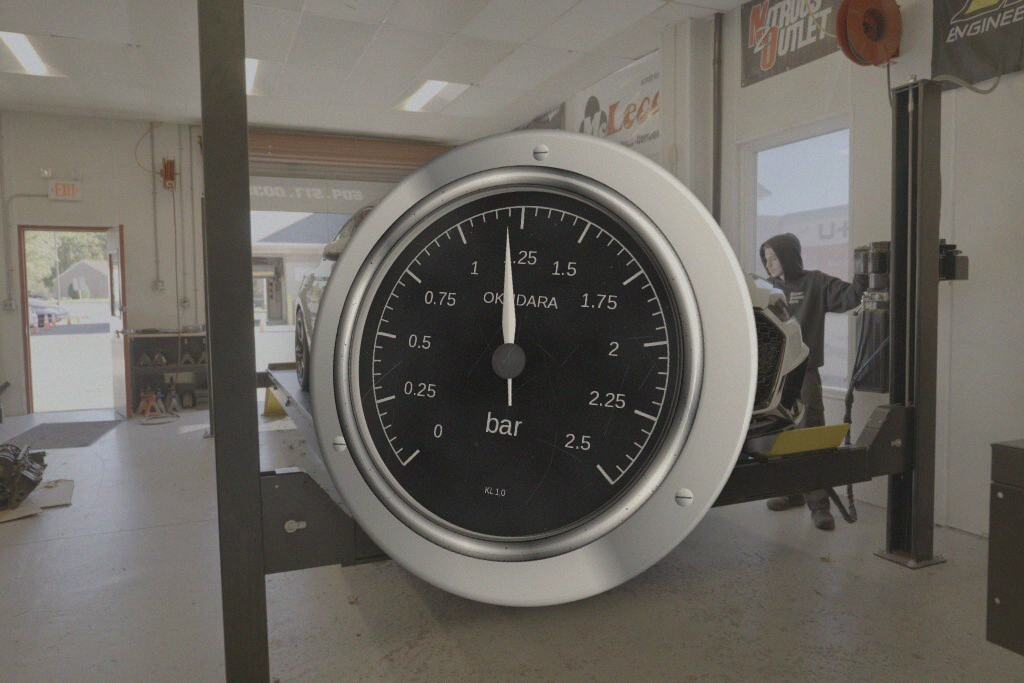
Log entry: 1.2 bar
